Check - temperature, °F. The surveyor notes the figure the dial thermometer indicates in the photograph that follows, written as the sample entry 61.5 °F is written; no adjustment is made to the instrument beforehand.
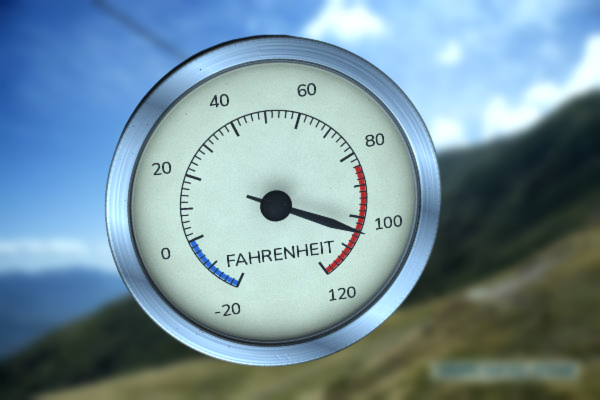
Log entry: 104 °F
